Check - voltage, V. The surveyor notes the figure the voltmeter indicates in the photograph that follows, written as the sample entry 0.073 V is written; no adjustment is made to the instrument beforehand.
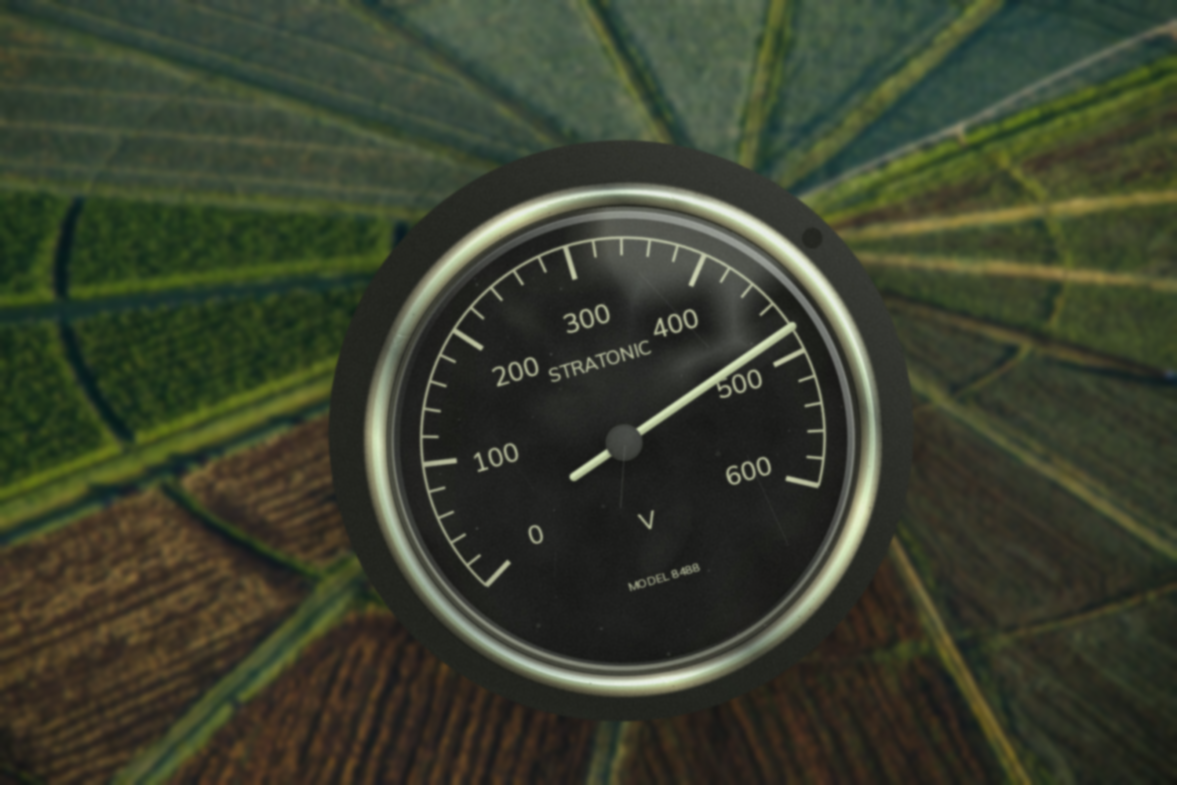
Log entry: 480 V
